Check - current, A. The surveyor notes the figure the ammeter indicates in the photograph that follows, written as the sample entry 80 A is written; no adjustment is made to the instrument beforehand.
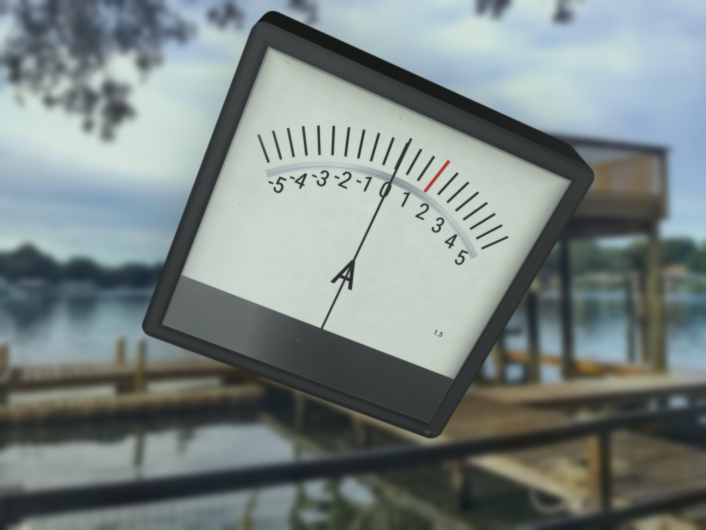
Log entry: 0 A
